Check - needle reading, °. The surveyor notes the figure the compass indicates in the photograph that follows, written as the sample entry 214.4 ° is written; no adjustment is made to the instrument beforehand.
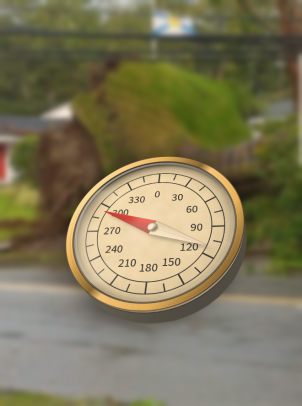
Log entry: 292.5 °
